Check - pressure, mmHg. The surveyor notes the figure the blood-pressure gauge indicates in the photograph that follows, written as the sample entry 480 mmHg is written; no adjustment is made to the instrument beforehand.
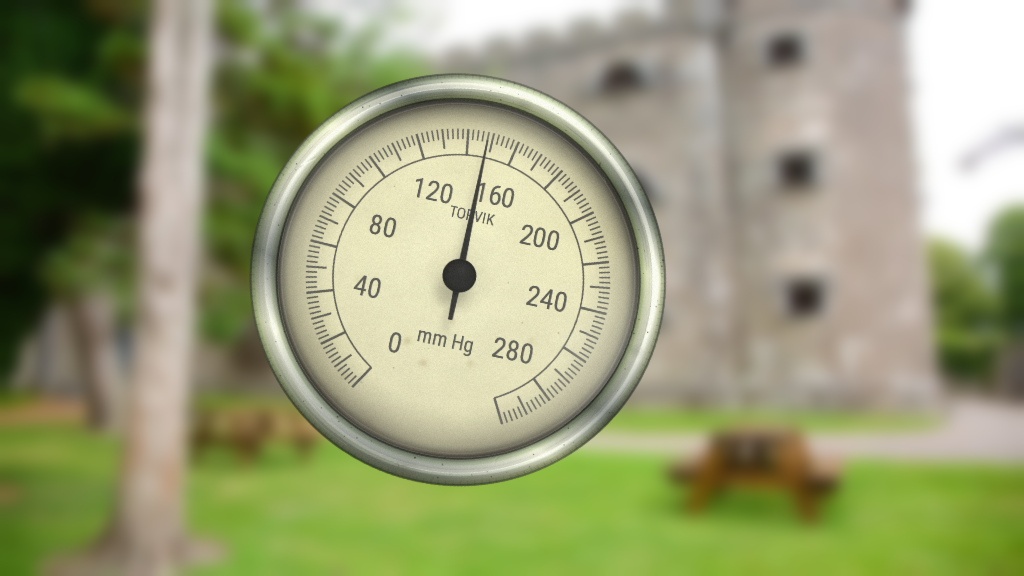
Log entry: 148 mmHg
